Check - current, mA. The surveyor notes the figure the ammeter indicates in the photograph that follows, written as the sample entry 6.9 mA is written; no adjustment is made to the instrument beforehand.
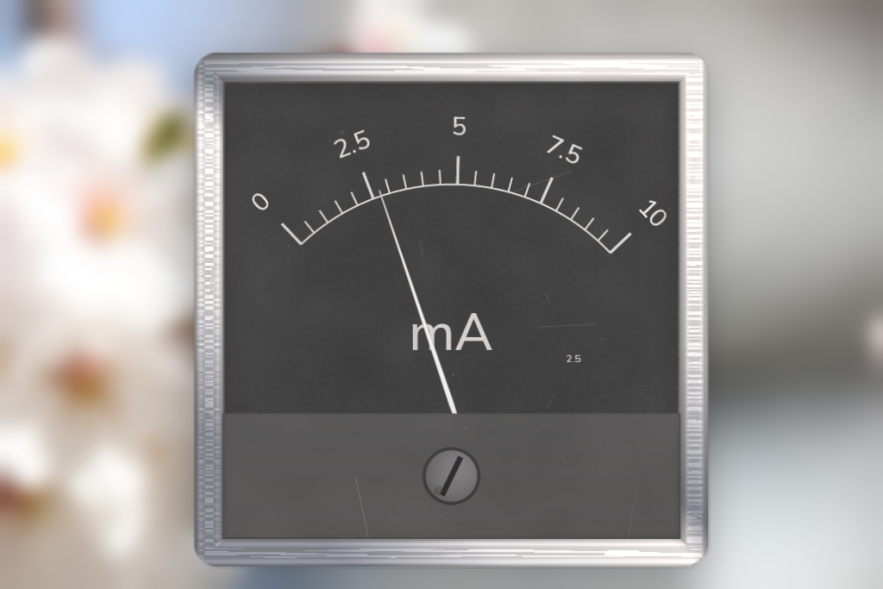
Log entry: 2.75 mA
